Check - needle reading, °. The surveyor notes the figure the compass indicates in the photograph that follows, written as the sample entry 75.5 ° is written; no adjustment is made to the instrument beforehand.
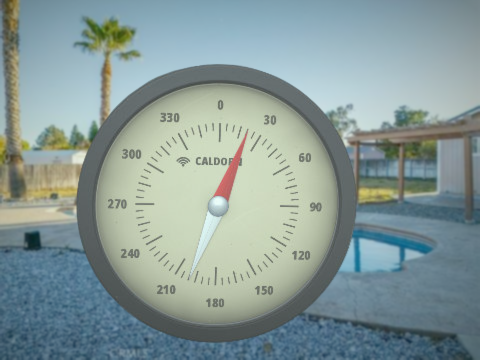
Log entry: 20 °
